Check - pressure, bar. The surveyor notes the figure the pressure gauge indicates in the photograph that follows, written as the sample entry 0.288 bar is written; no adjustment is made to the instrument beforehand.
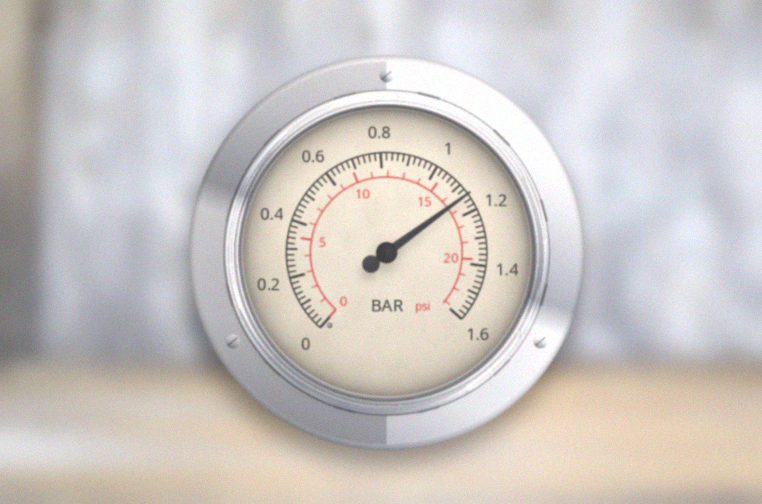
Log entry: 1.14 bar
